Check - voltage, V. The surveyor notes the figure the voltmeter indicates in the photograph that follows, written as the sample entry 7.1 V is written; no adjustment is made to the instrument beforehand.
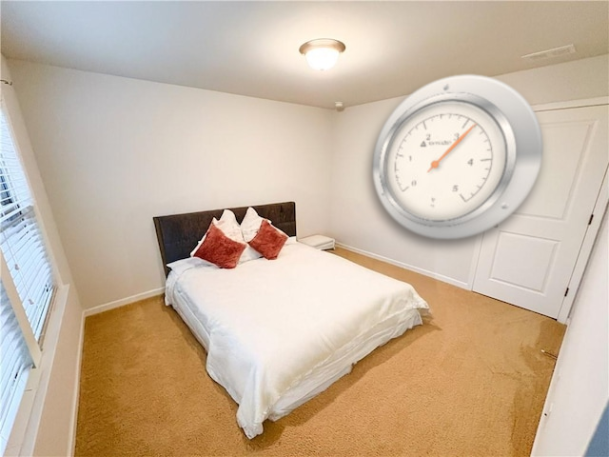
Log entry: 3.2 V
